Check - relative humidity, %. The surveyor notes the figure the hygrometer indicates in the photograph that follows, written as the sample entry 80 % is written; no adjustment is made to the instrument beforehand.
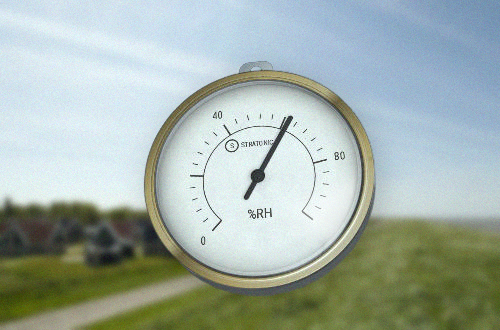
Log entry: 62 %
